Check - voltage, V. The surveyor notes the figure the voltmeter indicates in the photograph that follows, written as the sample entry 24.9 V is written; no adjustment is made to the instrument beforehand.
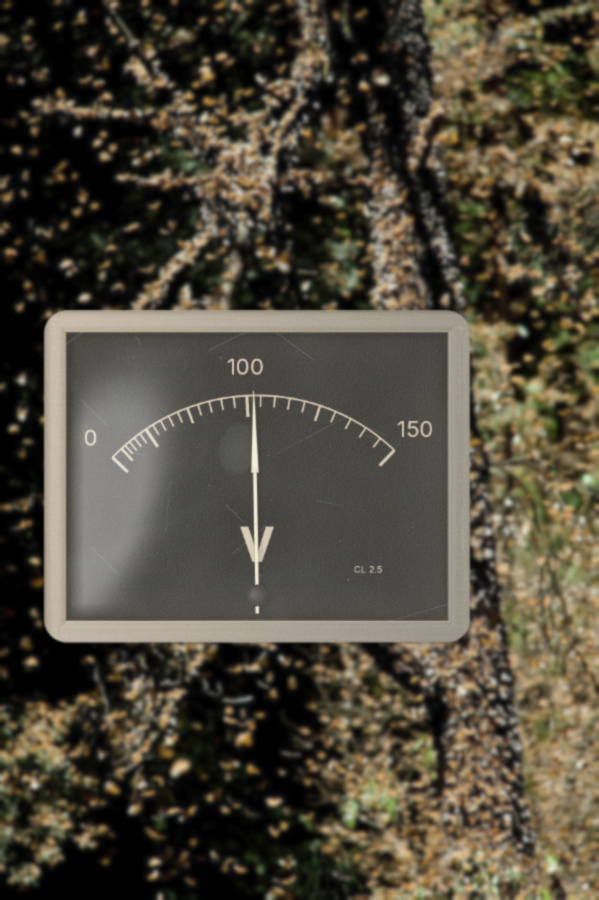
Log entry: 102.5 V
